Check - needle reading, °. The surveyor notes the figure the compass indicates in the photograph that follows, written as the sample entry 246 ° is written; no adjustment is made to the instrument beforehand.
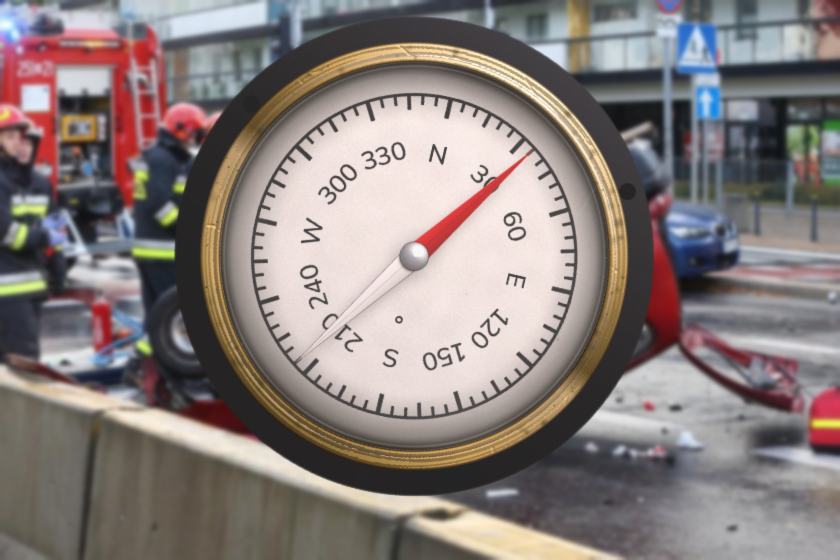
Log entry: 35 °
